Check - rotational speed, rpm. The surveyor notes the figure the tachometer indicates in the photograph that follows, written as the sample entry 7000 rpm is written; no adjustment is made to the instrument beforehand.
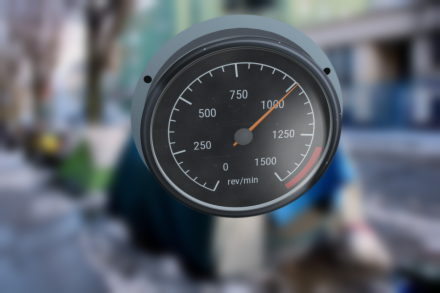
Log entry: 1000 rpm
